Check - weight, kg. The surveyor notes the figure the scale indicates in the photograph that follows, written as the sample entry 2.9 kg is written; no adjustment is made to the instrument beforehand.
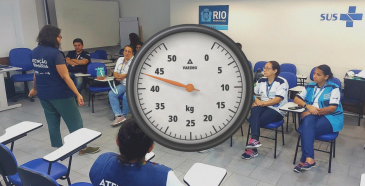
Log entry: 43 kg
